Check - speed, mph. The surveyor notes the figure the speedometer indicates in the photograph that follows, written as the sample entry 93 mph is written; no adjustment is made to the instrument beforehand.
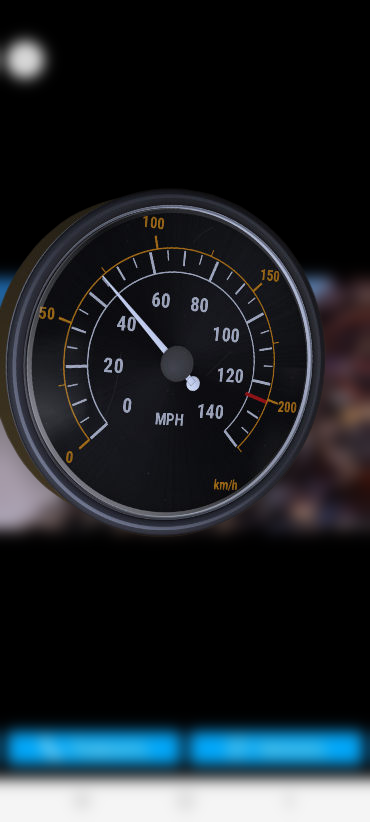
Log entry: 45 mph
